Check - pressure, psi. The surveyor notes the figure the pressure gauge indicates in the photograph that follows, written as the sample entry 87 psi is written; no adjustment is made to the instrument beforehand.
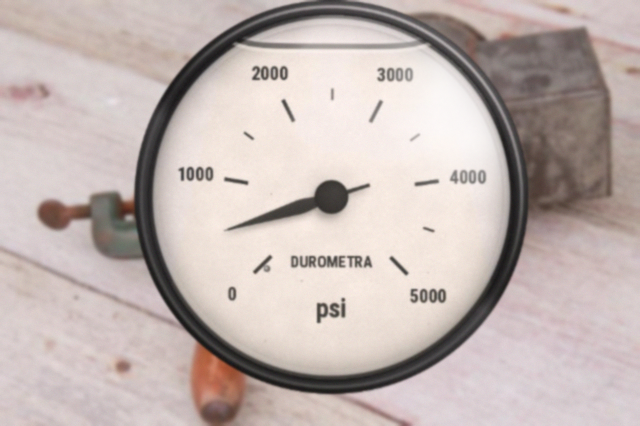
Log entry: 500 psi
